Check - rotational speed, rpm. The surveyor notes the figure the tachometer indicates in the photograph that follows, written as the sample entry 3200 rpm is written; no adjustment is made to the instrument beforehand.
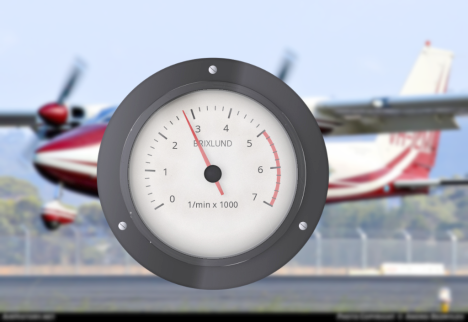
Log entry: 2800 rpm
